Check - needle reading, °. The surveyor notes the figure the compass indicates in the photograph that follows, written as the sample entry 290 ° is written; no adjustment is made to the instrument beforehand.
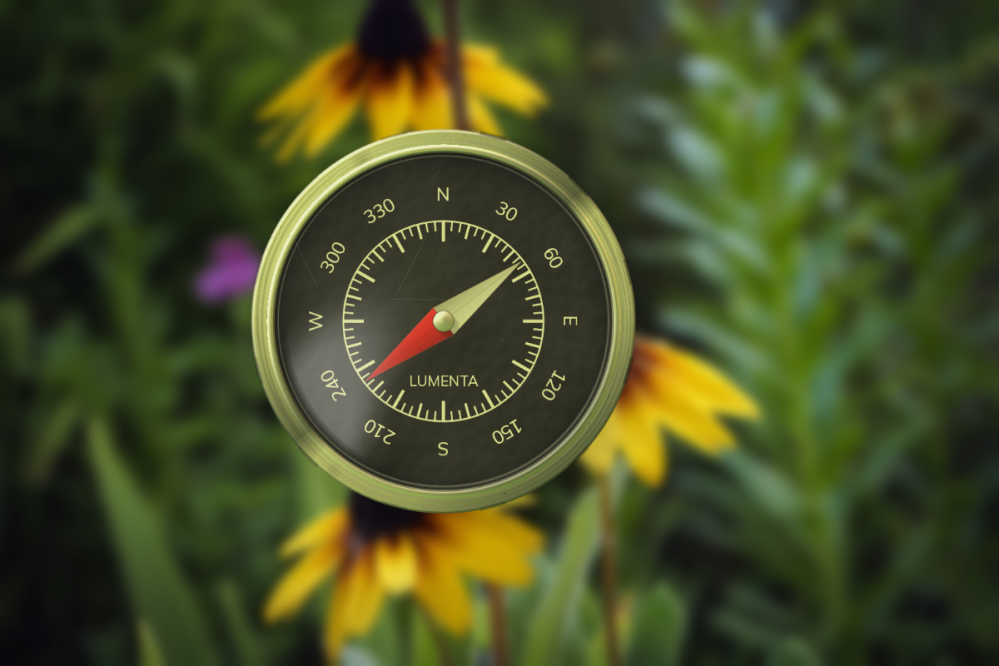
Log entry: 232.5 °
